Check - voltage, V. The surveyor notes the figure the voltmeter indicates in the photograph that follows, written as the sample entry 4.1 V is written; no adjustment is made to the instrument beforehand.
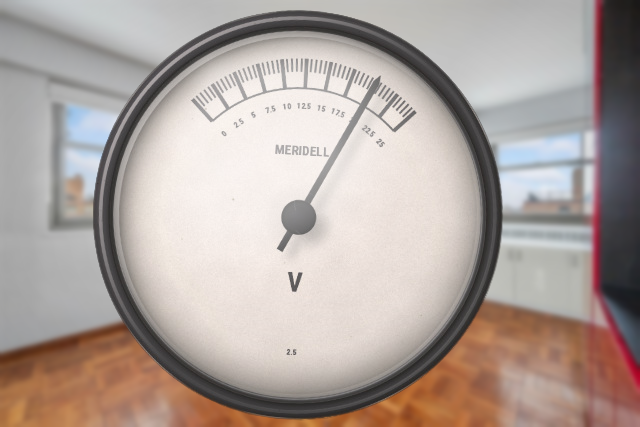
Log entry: 20 V
